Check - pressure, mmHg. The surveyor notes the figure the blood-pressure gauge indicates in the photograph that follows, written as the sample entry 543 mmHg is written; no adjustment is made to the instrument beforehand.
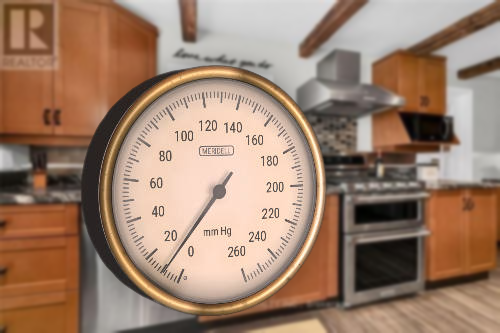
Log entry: 10 mmHg
